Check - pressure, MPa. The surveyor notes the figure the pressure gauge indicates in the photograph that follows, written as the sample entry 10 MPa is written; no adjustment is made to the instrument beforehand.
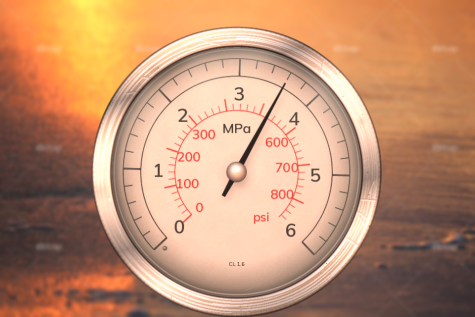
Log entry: 3.6 MPa
